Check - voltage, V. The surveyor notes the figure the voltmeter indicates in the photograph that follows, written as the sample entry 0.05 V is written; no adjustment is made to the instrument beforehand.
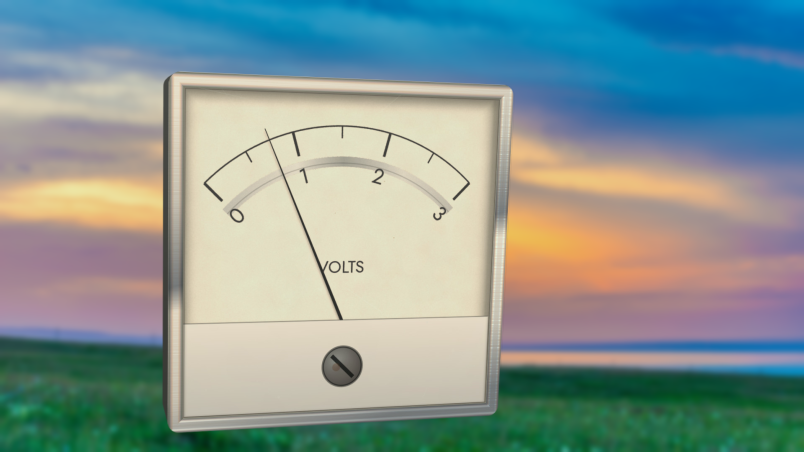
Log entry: 0.75 V
